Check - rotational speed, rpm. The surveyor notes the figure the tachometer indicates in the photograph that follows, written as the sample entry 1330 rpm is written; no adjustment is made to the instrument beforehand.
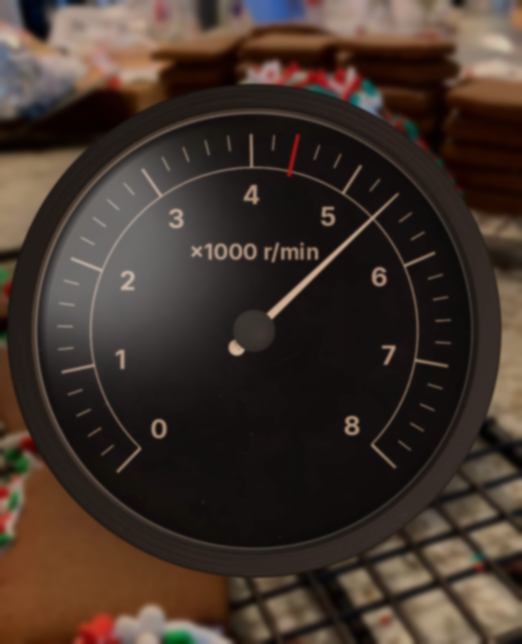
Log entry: 5400 rpm
